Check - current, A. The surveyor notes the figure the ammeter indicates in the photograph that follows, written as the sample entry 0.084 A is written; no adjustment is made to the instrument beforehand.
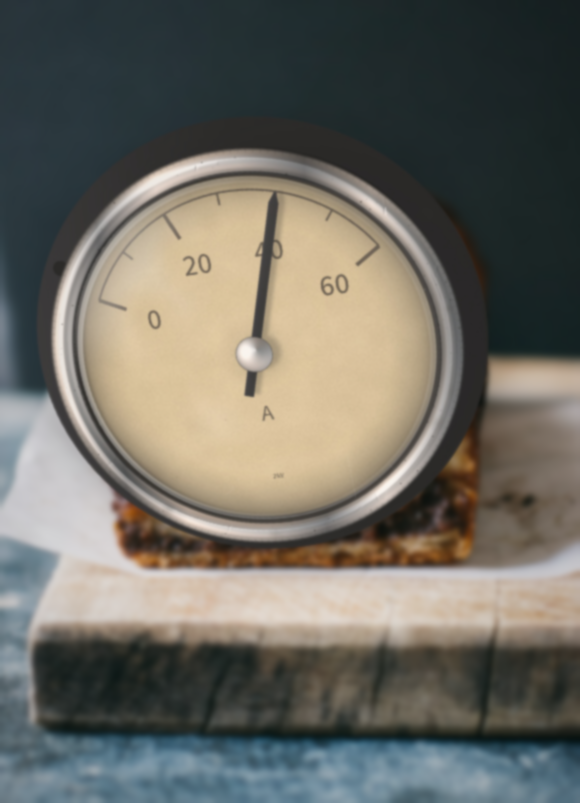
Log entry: 40 A
